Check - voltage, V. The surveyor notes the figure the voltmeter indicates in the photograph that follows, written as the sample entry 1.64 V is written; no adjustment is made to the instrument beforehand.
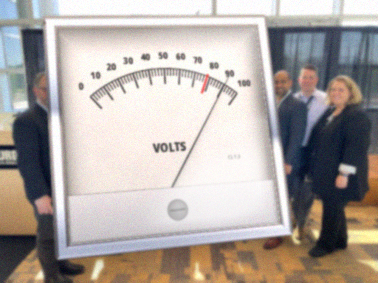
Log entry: 90 V
